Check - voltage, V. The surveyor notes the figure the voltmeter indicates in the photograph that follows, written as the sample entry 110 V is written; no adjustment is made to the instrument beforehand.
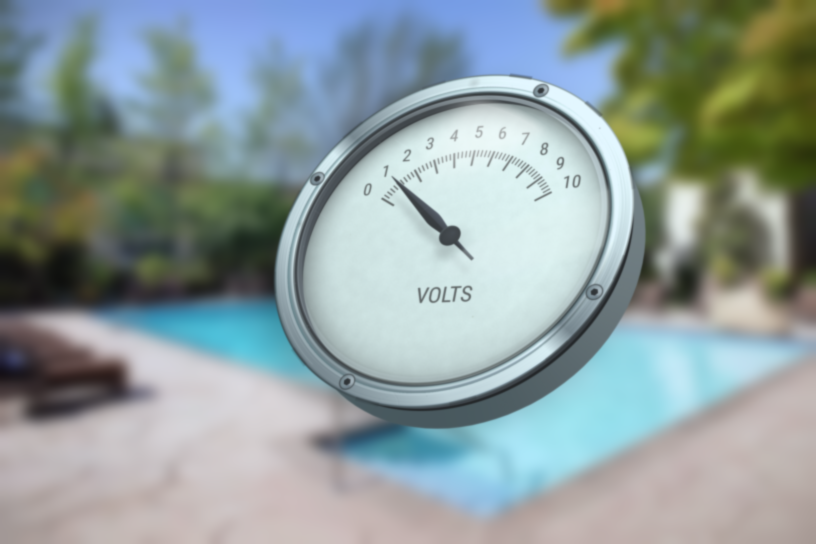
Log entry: 1 V
